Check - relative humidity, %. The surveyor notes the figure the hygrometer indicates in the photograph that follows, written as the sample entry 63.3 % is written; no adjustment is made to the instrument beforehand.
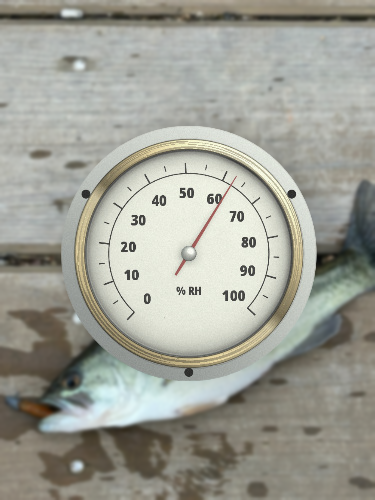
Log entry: 62.5 %
